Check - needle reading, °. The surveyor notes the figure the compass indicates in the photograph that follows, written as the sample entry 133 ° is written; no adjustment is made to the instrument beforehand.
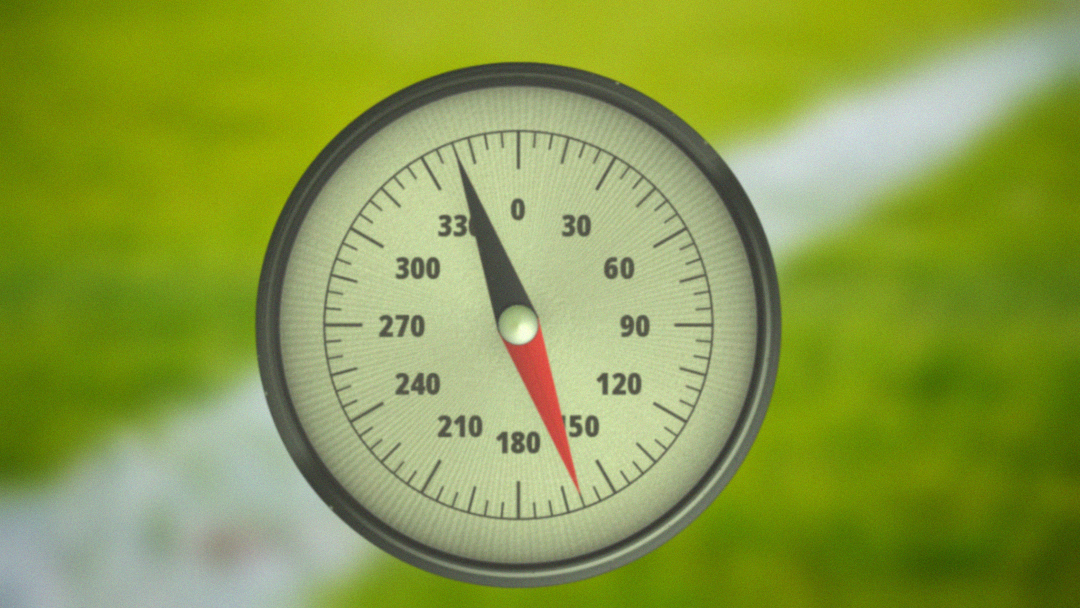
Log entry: 160 °
